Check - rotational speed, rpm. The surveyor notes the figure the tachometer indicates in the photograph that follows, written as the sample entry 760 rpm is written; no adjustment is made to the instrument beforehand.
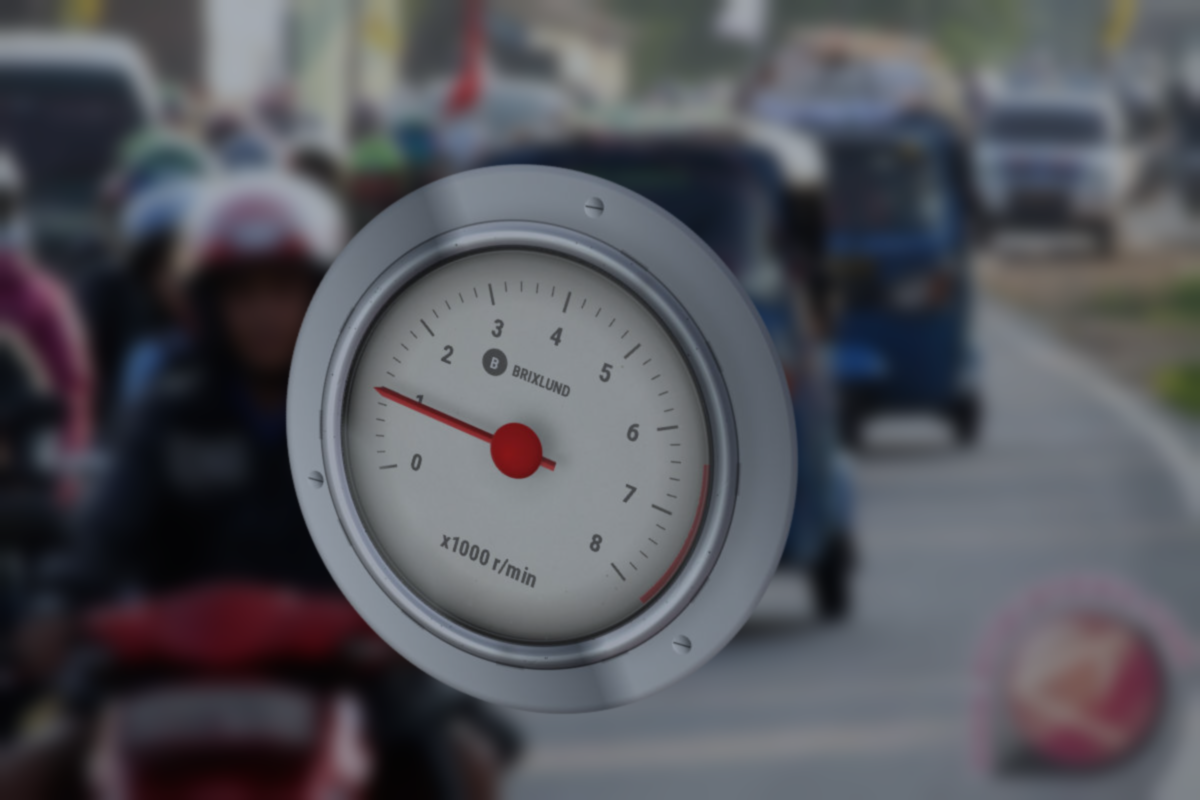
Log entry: 1000 rpm
